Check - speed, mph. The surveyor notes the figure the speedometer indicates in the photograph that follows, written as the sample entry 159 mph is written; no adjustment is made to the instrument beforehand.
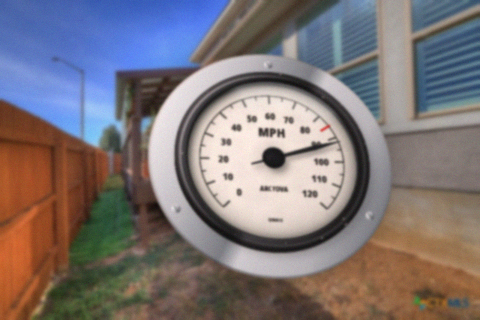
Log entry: 92.5 mph
